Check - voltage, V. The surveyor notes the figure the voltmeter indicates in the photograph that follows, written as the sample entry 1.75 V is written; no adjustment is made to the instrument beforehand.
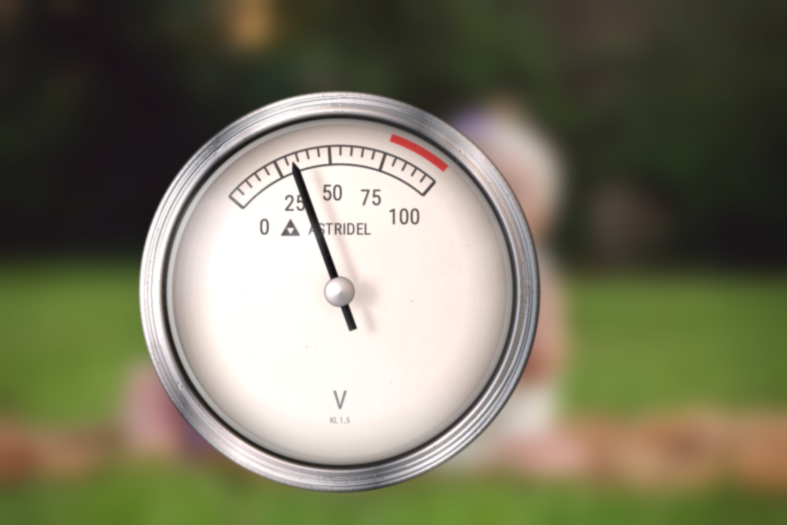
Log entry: 32.5 V
